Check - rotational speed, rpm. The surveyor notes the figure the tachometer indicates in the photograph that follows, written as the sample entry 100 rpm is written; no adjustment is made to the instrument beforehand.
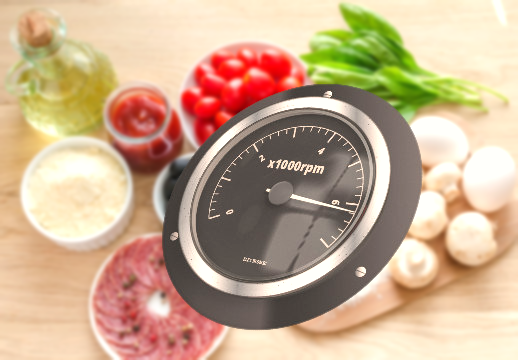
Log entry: 6200 rpm
